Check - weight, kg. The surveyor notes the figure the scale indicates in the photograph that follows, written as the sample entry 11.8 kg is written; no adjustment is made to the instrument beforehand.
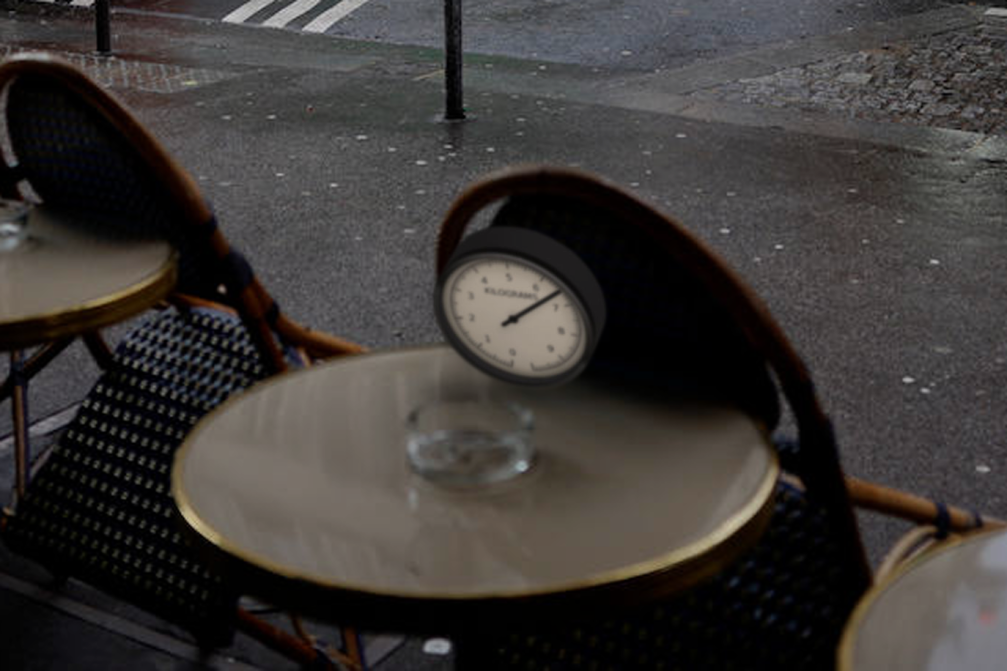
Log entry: 6.5 kg
